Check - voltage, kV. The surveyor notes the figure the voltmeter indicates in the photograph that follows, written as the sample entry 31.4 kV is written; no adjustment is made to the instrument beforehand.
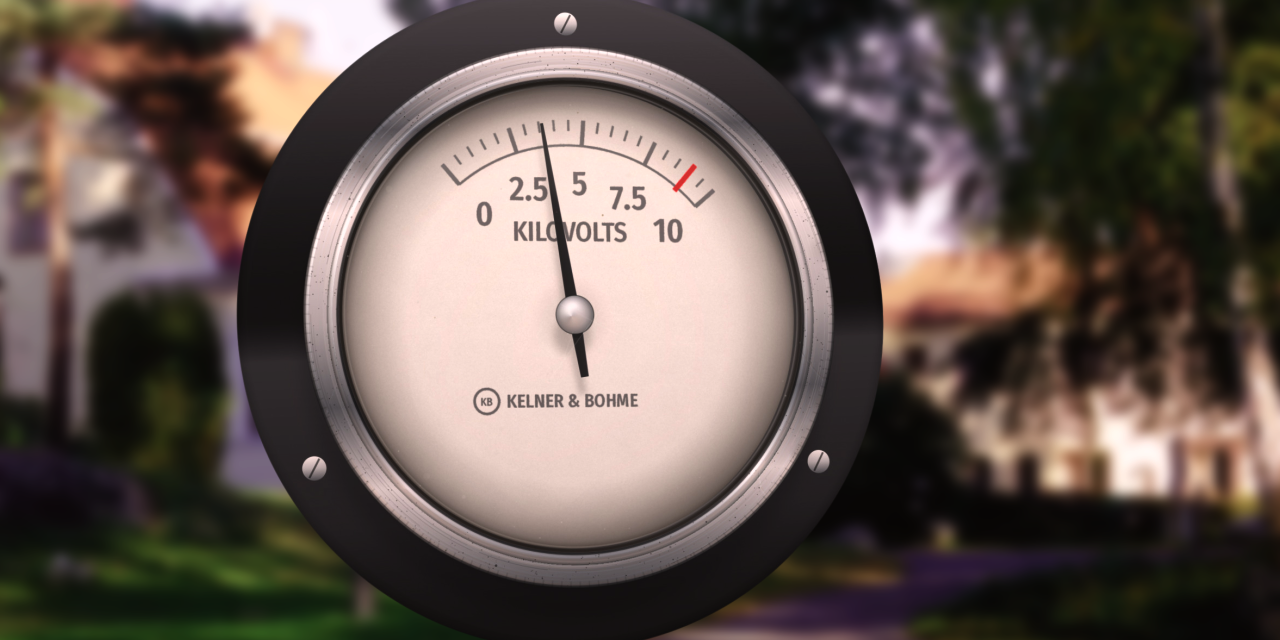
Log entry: 3.5 kV
